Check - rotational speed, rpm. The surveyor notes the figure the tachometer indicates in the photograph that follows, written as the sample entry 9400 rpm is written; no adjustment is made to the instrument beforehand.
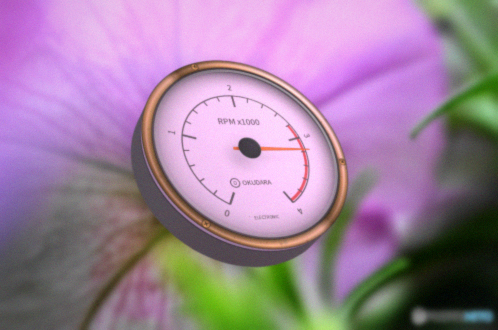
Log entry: 3200 rpm
